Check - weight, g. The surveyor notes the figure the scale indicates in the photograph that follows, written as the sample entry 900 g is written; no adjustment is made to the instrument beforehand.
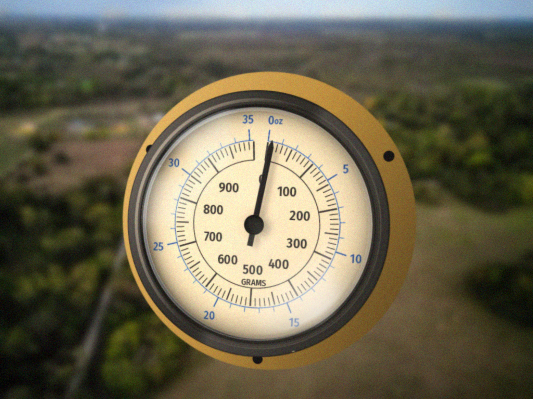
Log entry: 10 g
